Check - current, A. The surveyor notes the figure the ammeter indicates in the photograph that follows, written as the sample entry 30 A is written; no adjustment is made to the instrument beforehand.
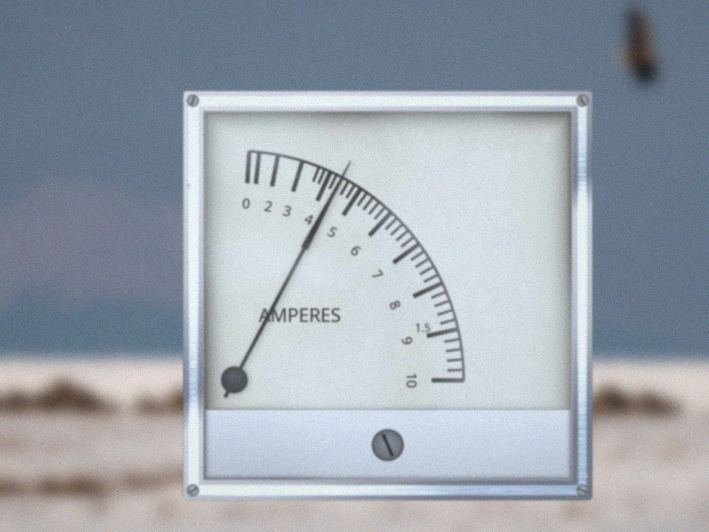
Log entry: 4.4 A
